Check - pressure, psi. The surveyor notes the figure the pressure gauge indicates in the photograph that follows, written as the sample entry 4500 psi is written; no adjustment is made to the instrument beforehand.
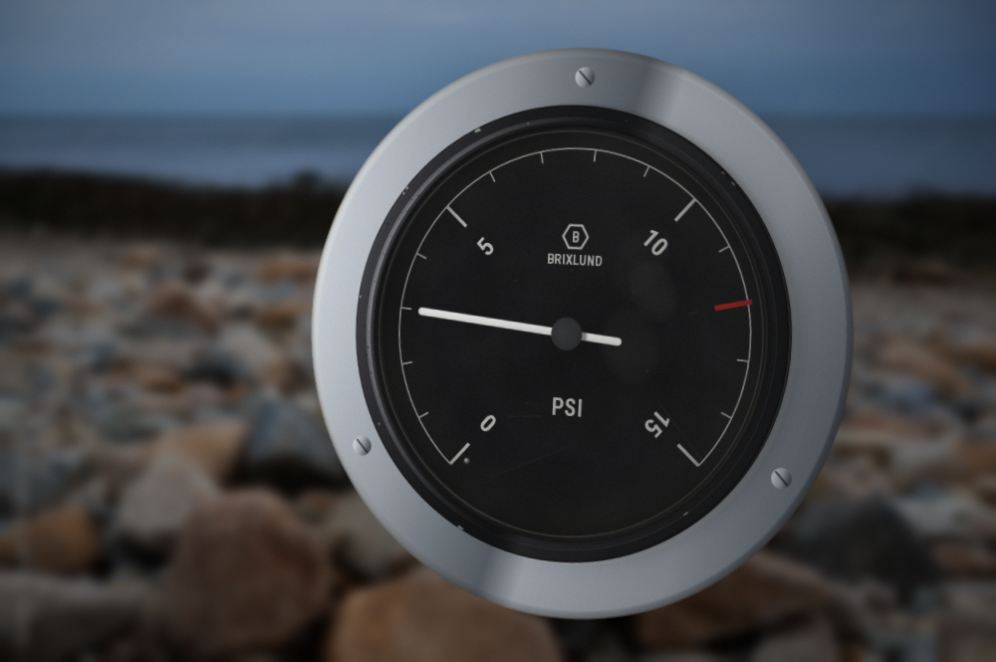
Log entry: 3 psi
